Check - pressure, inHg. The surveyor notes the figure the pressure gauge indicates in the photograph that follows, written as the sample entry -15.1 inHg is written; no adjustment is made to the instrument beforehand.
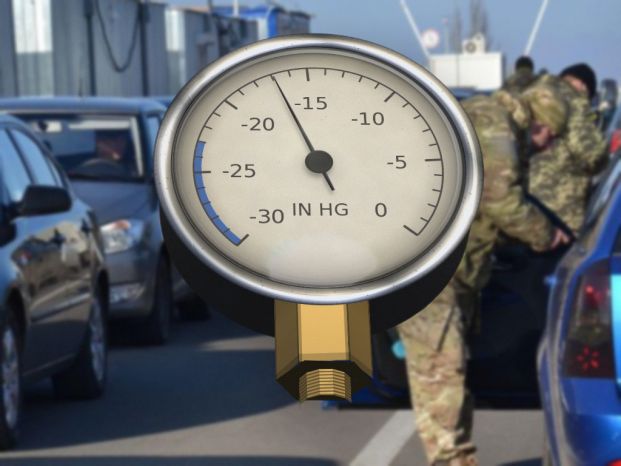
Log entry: -17 inHg
